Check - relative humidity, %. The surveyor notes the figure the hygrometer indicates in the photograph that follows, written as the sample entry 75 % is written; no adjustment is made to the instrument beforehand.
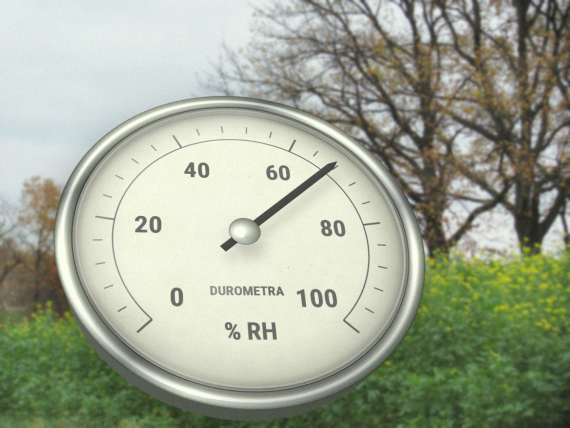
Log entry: 68 %
